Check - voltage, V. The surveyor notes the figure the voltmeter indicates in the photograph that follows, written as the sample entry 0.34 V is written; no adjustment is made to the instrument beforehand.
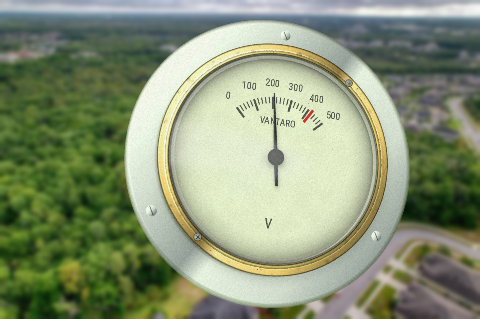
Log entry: 200 V
